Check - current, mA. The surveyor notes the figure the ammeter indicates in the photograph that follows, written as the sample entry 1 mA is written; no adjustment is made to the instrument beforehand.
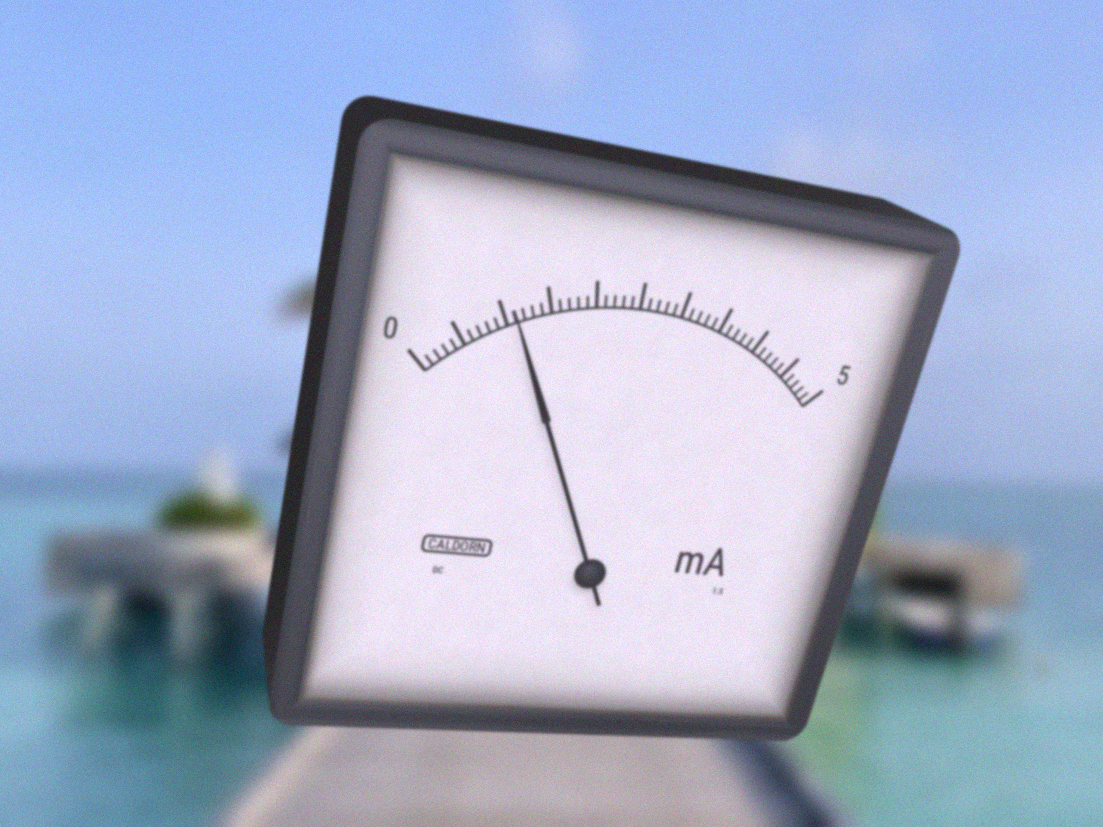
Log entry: 1.1 mA
